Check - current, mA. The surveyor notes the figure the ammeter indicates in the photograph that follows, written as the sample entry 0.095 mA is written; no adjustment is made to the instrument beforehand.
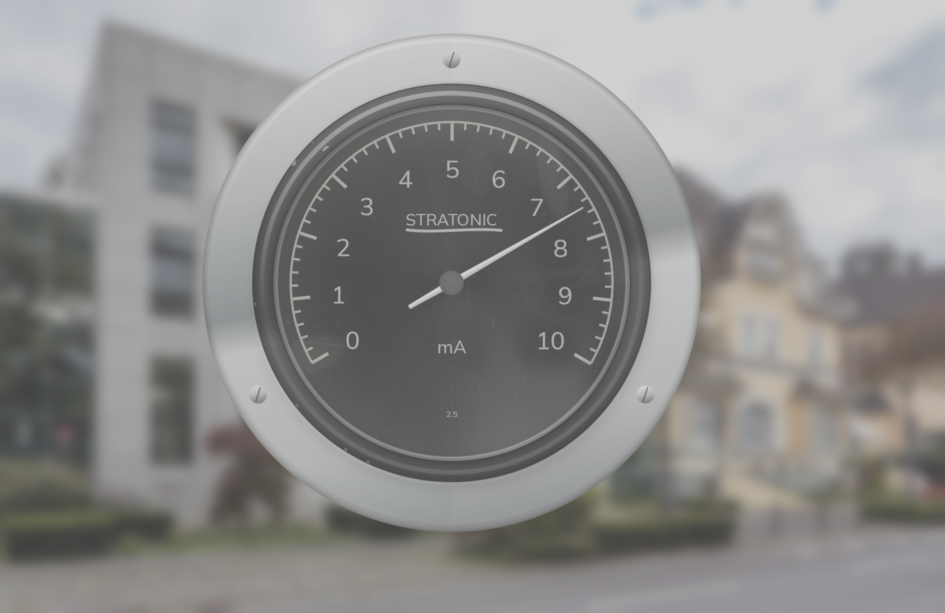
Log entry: 7.5 mA
